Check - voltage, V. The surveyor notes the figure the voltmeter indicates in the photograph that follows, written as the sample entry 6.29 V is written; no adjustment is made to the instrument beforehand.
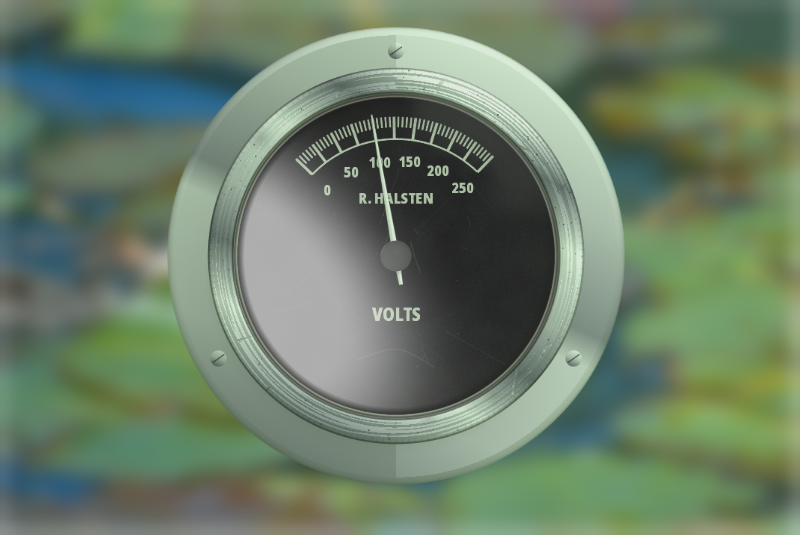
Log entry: 100 V
